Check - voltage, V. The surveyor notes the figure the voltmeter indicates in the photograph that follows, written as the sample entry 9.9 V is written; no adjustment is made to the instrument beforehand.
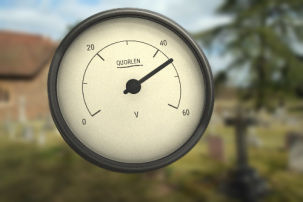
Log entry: 45 V
